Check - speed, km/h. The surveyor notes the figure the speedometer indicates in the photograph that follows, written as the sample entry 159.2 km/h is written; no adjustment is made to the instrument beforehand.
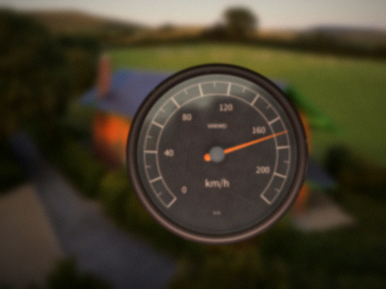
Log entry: 170 km/h
